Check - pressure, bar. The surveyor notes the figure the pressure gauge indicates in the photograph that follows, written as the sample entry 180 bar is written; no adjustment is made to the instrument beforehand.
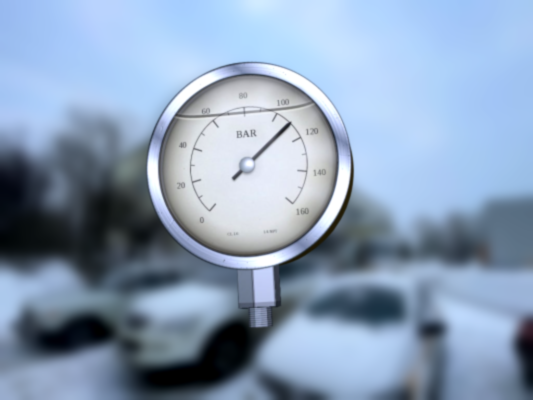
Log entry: 110 bar
